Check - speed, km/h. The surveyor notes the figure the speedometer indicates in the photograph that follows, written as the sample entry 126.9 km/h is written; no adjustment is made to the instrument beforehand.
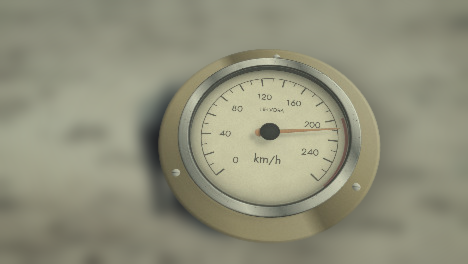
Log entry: 210 km/h
